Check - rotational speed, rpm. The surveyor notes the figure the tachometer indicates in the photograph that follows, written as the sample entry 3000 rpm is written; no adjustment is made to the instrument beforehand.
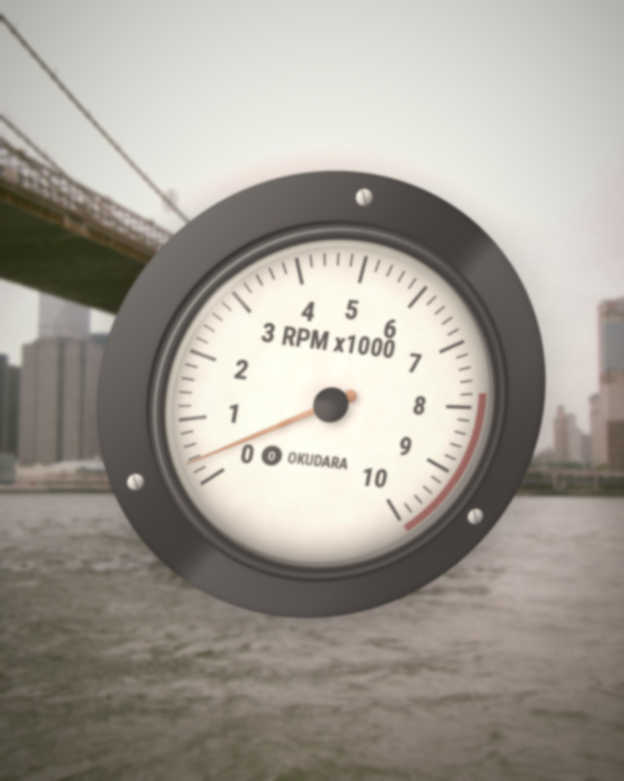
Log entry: 400 rpm
